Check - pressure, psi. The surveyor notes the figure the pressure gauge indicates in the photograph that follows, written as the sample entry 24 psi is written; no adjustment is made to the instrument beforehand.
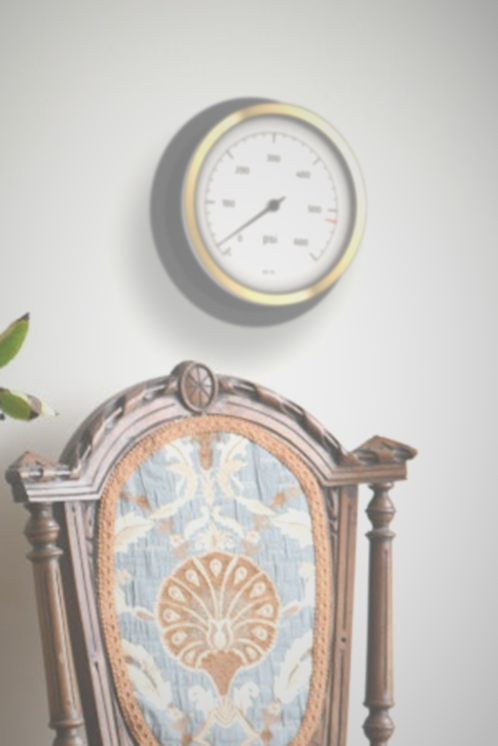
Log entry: 20 psi
